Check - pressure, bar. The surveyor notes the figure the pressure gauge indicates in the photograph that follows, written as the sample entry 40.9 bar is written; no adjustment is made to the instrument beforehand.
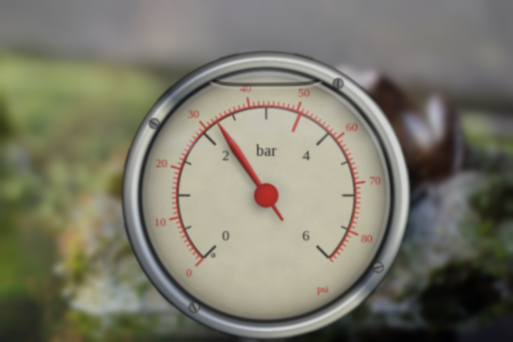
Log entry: 2.25 bar
